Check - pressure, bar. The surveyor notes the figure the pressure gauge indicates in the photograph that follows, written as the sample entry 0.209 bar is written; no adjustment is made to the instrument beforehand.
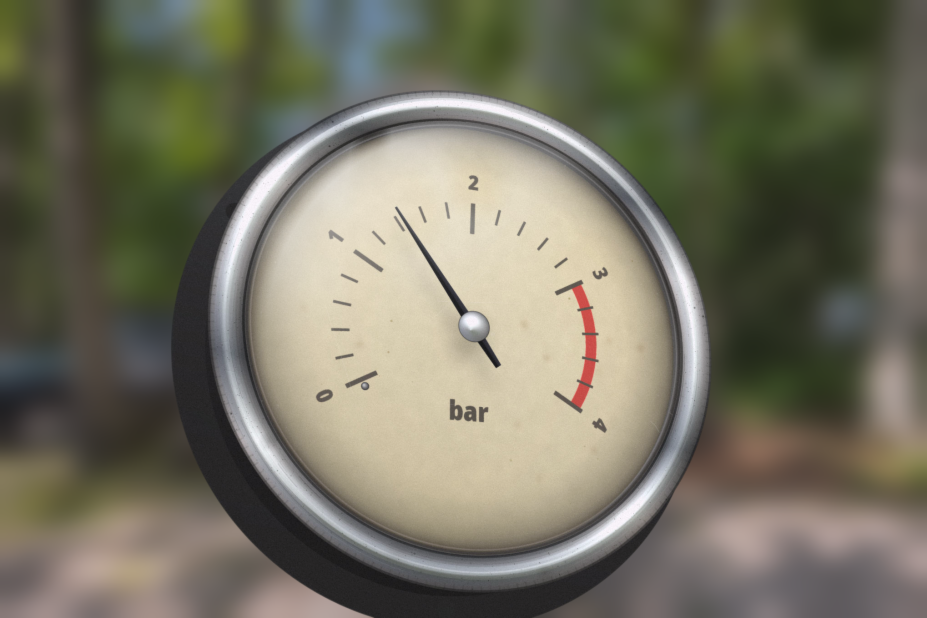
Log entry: 1.4 bar
